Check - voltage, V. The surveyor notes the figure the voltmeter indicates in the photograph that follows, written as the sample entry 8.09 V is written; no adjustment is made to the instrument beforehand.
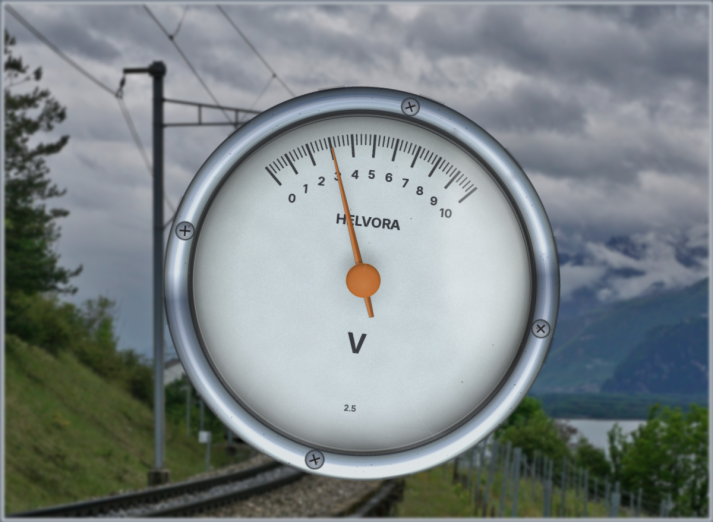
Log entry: 3 V
